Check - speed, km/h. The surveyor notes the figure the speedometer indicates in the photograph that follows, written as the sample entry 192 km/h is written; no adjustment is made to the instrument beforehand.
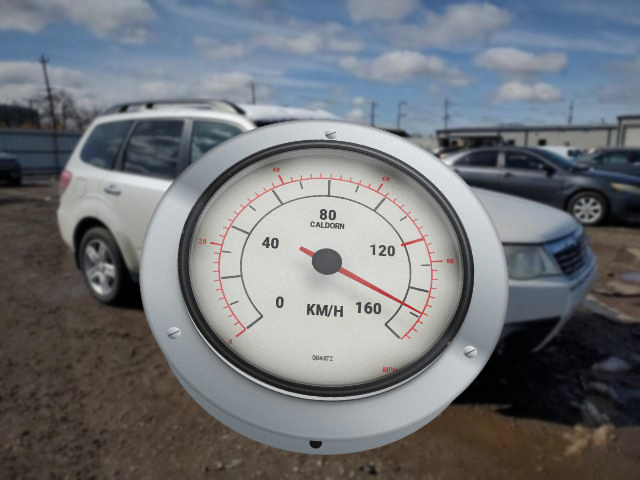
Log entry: 150 km/h
